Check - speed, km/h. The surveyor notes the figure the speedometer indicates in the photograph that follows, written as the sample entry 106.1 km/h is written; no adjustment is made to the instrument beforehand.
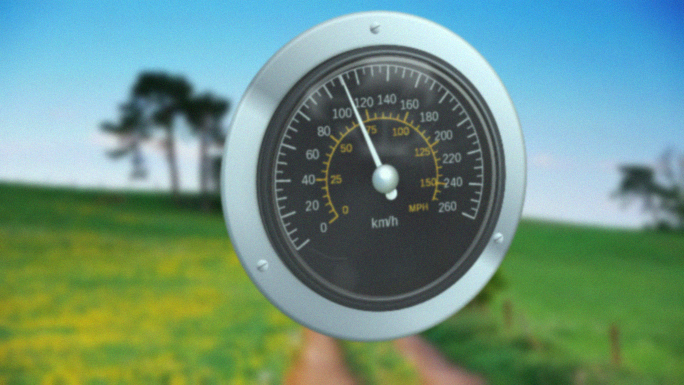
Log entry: 110 km/h
